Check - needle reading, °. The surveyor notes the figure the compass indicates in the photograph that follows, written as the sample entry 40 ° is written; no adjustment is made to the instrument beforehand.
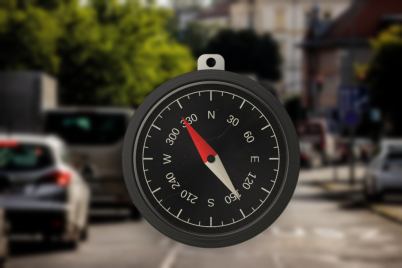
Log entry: 325 °
